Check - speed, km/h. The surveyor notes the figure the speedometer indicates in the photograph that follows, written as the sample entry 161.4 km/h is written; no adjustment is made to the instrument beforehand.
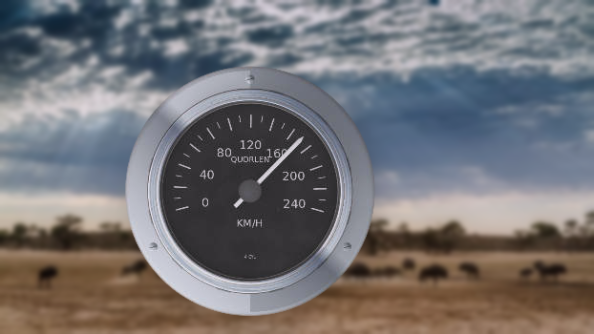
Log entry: 170 km/h
